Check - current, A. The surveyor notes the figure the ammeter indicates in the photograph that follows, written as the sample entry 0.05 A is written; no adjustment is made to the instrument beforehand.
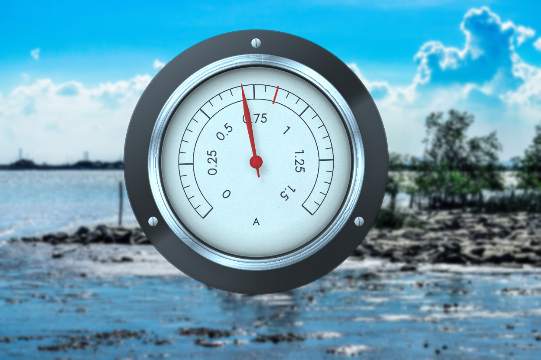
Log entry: 0.7 A
